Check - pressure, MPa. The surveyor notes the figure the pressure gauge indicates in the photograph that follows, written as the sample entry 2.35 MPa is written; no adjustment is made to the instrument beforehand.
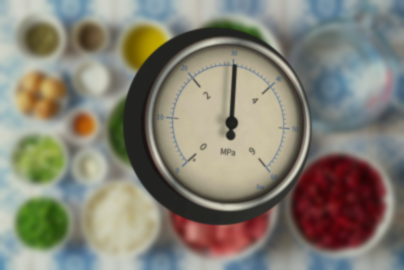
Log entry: 3 MPa
